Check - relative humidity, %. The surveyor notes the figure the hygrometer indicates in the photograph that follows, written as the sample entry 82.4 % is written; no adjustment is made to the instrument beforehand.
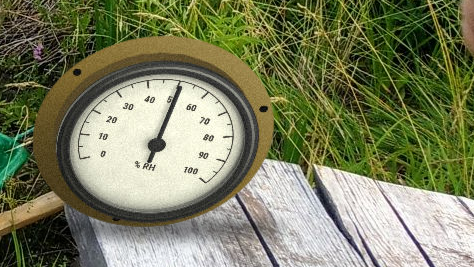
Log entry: 50 %
